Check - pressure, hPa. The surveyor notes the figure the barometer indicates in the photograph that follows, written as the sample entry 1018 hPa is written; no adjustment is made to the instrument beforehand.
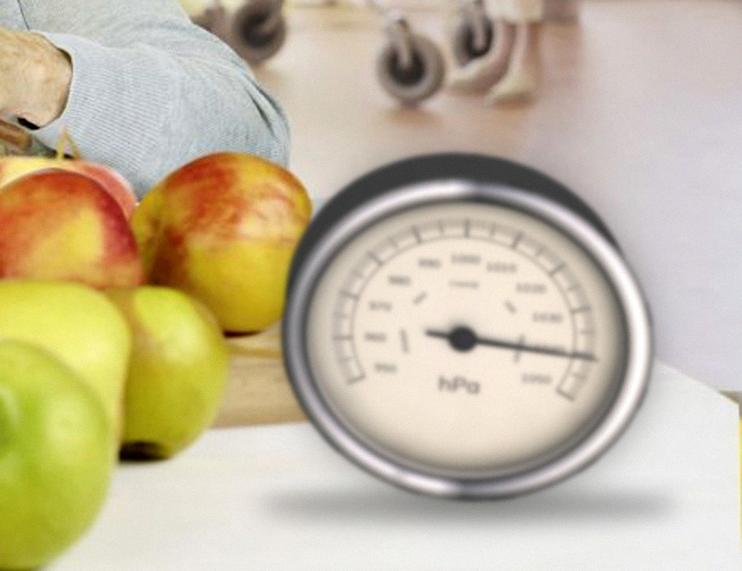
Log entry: 1040 hPa
